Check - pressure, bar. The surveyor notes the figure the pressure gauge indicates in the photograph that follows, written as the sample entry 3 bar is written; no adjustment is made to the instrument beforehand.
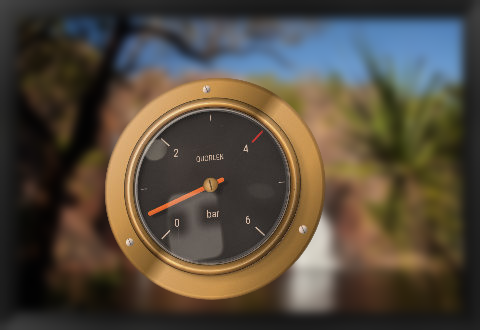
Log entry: 0.5 bar
